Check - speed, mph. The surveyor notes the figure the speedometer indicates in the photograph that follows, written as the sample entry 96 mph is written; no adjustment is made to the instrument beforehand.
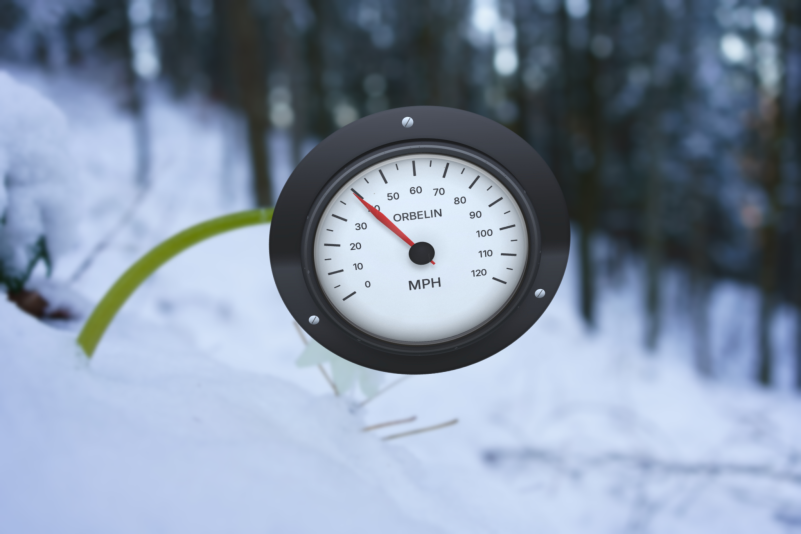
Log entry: 40 mph
